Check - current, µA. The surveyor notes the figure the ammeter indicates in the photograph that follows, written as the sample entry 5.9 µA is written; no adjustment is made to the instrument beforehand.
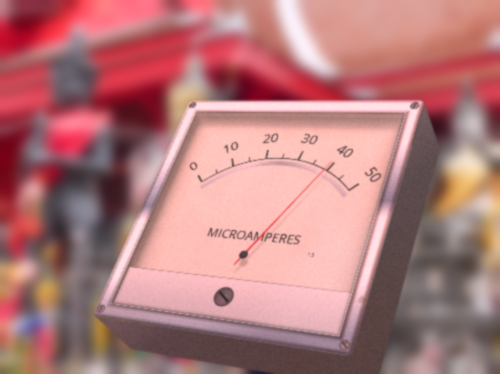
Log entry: 40 µA
